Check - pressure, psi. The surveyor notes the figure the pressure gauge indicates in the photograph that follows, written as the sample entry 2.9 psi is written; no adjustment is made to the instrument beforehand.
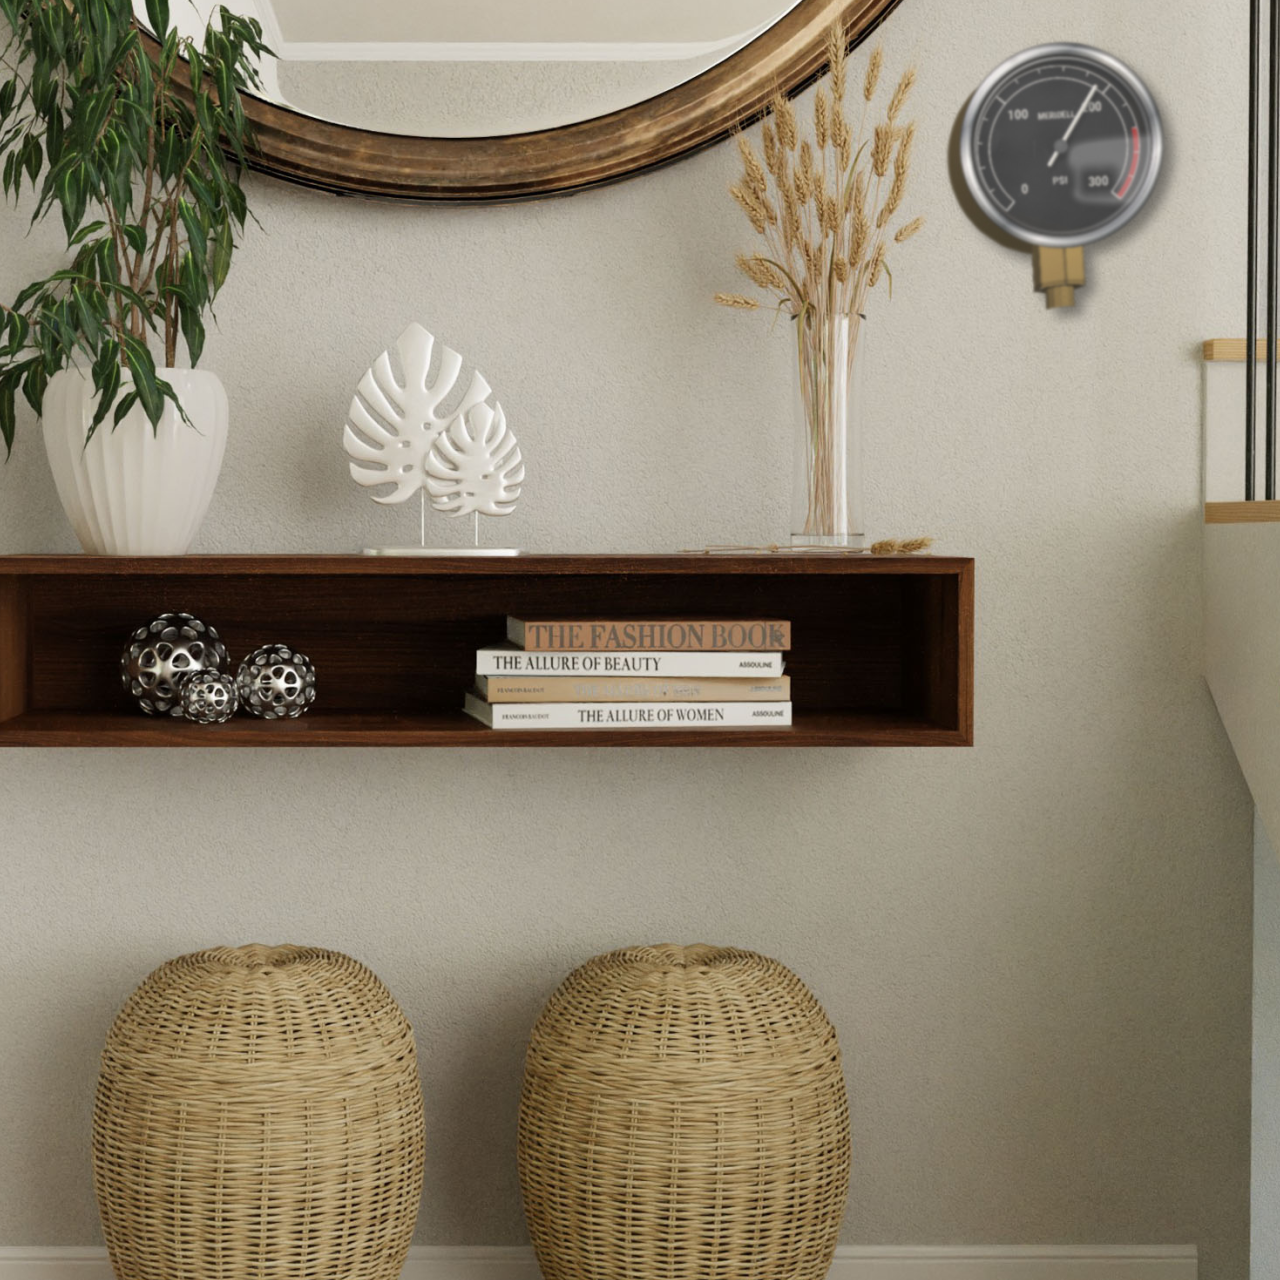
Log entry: 190 psi
